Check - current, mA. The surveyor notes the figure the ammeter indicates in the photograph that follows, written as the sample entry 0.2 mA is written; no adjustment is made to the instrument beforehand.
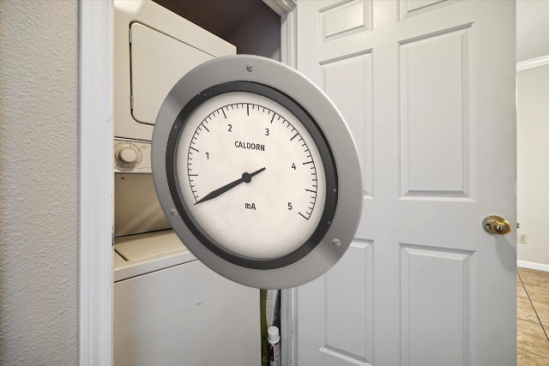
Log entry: 0 mA
